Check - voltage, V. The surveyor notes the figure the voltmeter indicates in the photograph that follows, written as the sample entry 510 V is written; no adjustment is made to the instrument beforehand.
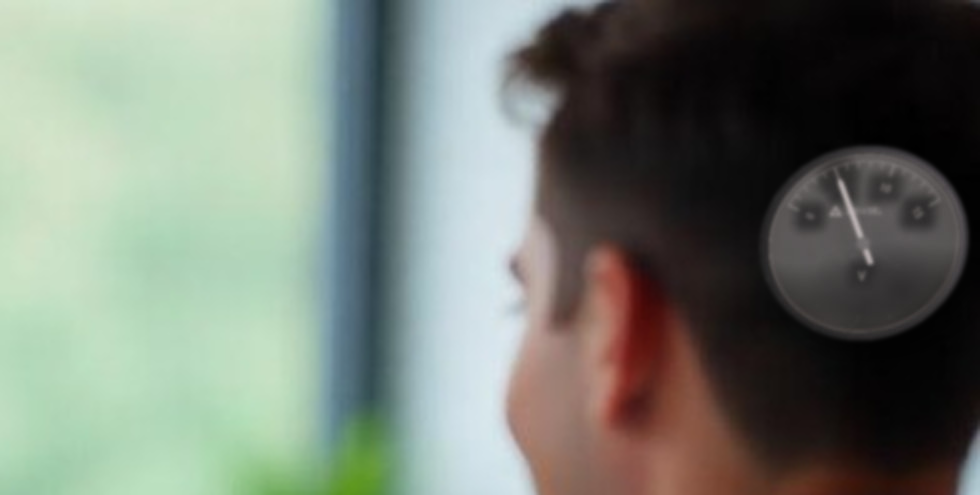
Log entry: 5 V
